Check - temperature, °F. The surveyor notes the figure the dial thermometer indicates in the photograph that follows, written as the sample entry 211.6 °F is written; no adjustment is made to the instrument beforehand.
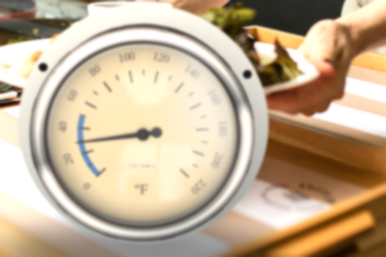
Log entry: 30 °F
